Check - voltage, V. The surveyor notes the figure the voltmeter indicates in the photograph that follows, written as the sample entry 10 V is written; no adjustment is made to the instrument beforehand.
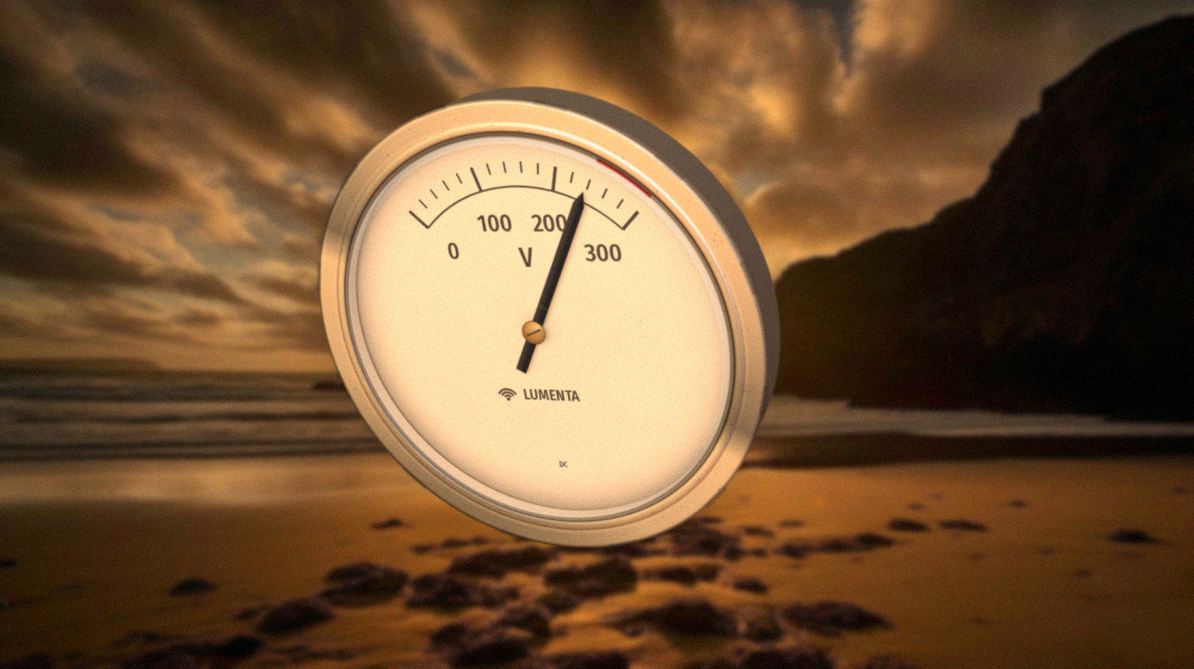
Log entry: 240 V
